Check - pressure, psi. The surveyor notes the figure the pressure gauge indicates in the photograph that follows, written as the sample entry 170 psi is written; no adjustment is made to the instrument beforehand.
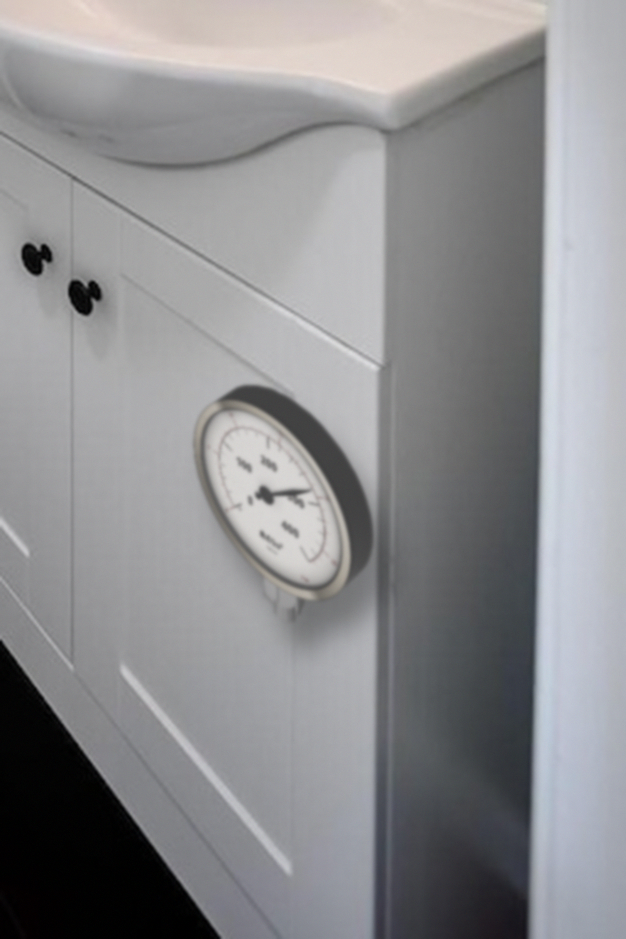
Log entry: 280 psi
